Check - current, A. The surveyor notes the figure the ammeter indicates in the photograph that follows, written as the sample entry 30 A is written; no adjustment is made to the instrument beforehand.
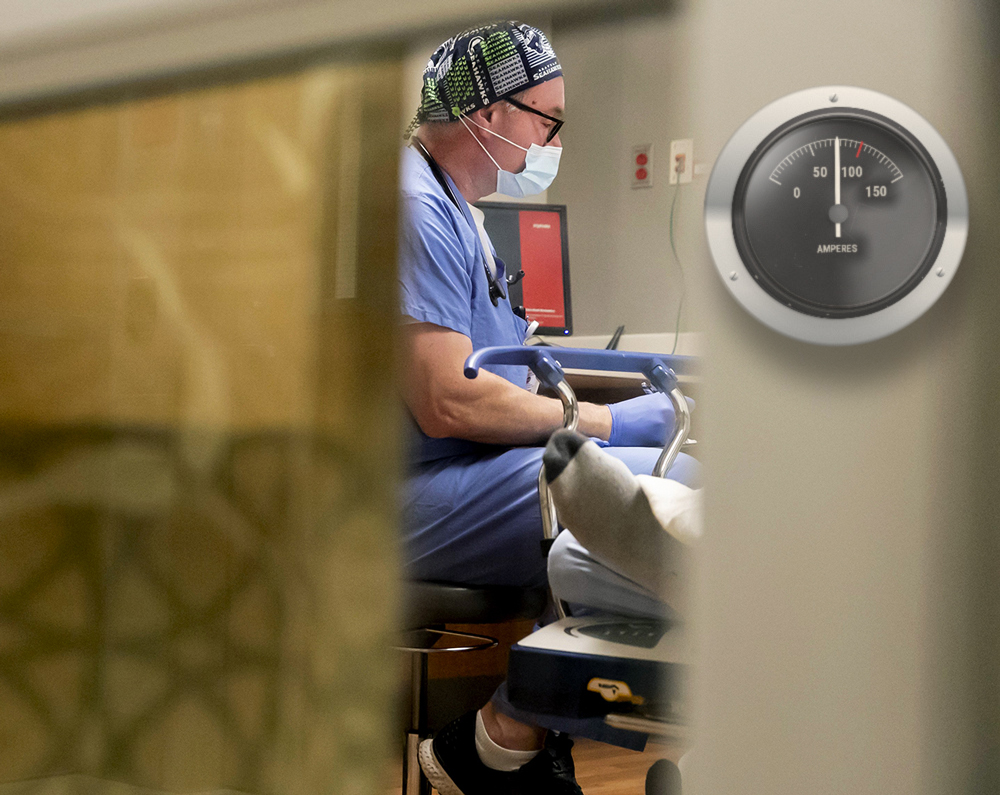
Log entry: 75 A
